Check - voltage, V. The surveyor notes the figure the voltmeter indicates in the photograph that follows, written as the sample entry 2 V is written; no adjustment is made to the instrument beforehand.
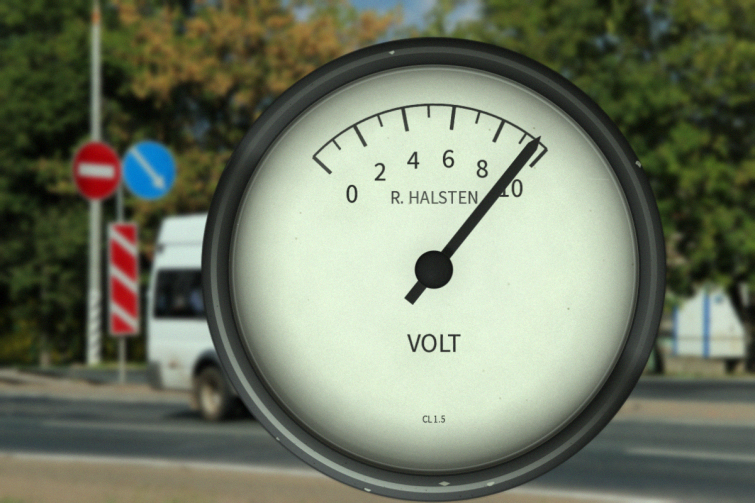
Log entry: 9.5 V
